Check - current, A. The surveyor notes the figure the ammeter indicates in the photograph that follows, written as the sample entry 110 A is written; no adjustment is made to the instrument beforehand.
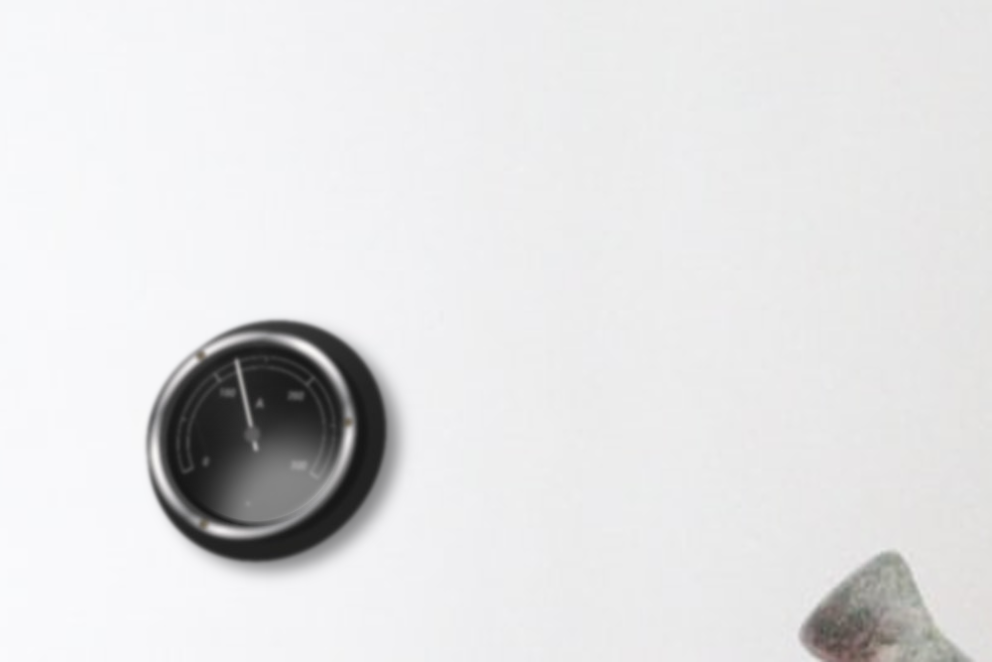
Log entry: 125 A
